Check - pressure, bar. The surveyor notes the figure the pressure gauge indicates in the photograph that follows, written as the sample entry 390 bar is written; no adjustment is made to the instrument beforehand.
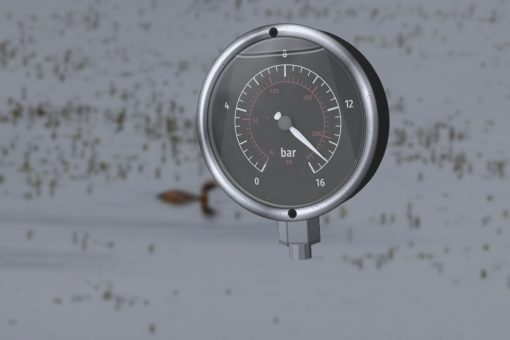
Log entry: 15 bar
